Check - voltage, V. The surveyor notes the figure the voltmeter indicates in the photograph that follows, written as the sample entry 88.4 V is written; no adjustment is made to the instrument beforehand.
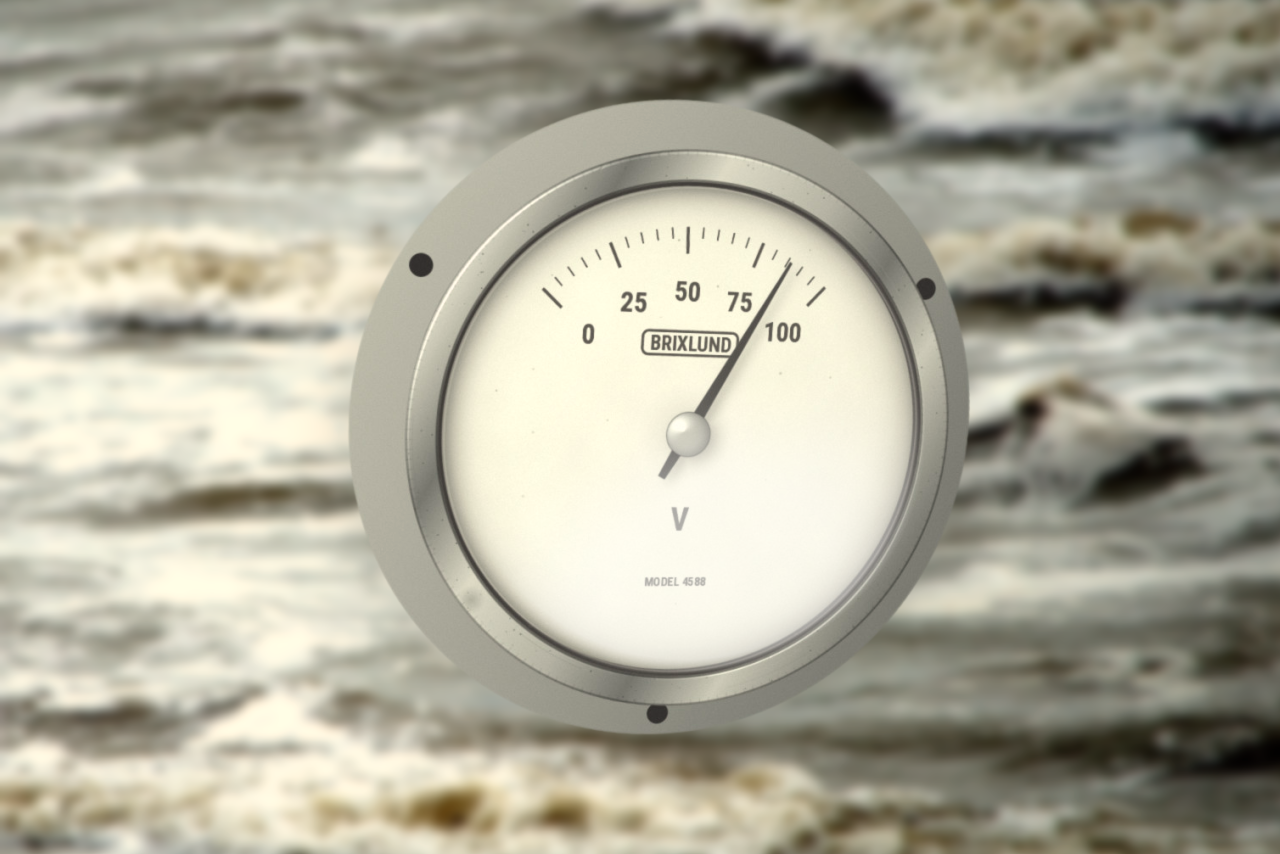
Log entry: 85 V
